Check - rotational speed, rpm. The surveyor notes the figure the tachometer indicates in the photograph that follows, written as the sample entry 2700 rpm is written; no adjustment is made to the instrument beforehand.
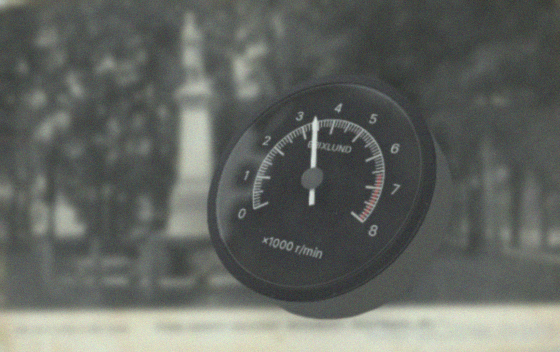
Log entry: 3500 rpm
